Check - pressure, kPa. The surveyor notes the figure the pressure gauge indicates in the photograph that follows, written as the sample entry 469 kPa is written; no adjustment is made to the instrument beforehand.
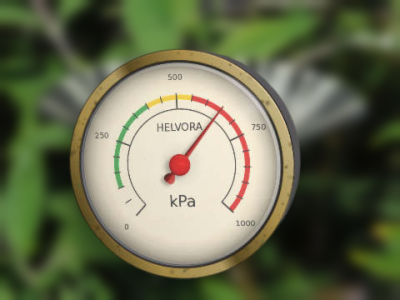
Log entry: 650 kPa
